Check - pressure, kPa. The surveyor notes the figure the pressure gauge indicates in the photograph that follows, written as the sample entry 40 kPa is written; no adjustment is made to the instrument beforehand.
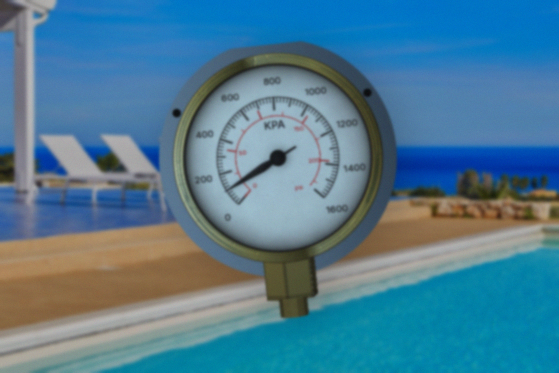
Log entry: 100 kPa
